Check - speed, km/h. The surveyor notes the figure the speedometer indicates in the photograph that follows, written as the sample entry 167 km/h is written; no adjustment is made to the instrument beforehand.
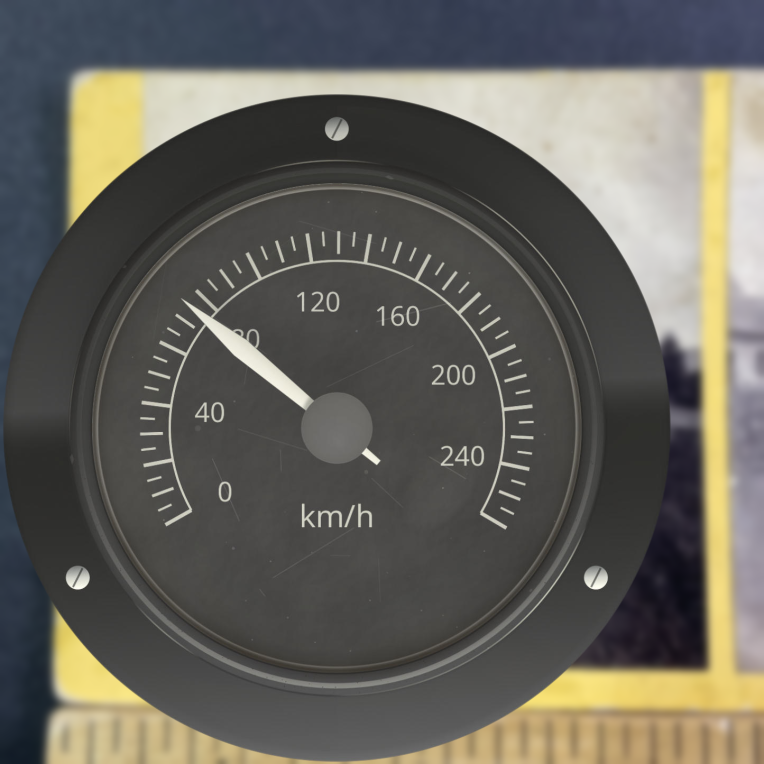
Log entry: 75 km/h
